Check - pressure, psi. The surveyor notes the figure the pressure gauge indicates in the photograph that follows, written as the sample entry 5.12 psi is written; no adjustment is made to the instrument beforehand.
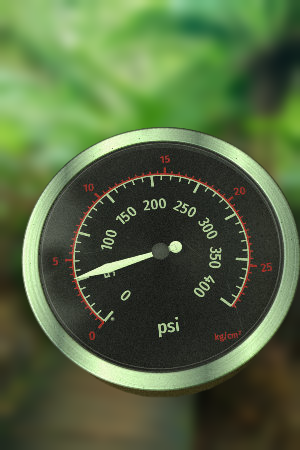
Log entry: 50 psi
